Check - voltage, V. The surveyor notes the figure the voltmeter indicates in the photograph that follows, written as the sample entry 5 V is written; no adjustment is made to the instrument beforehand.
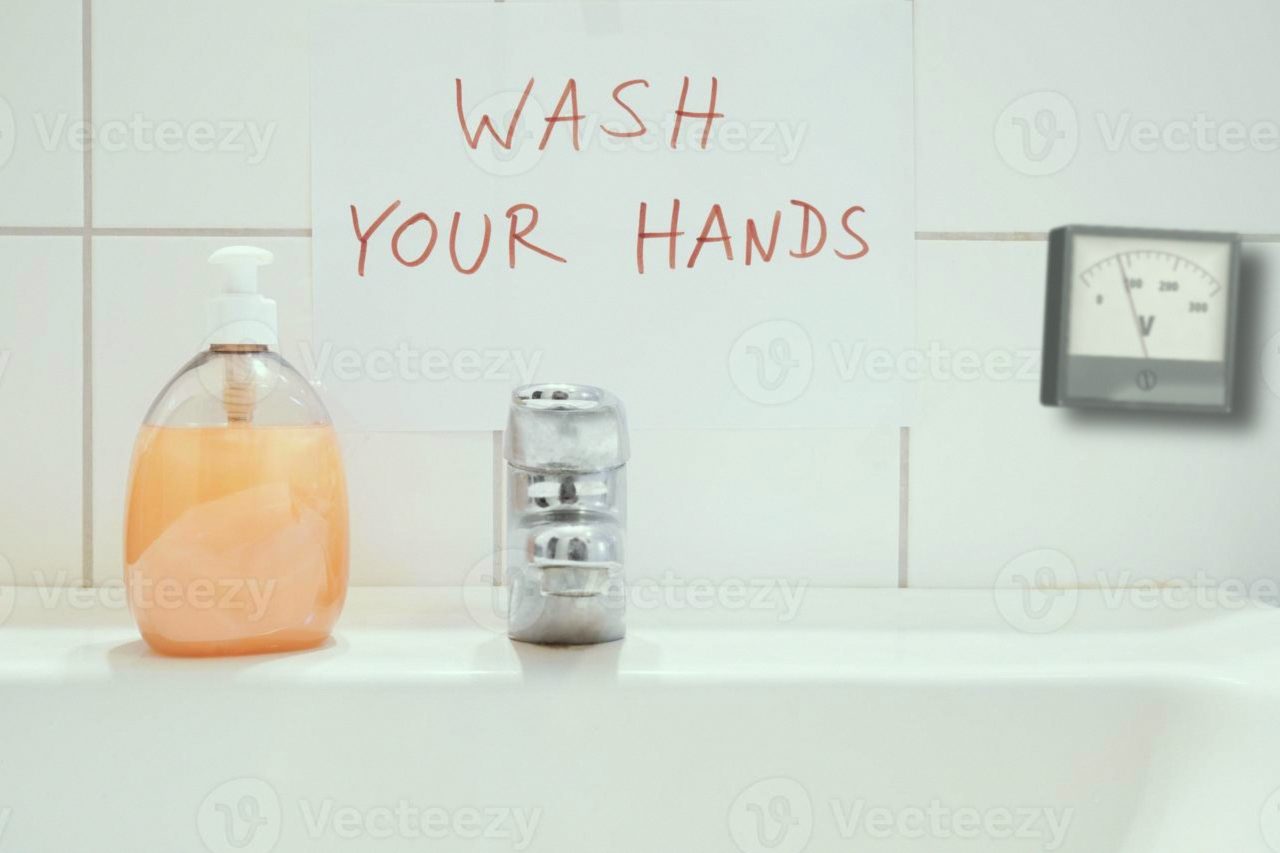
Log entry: 80 V
